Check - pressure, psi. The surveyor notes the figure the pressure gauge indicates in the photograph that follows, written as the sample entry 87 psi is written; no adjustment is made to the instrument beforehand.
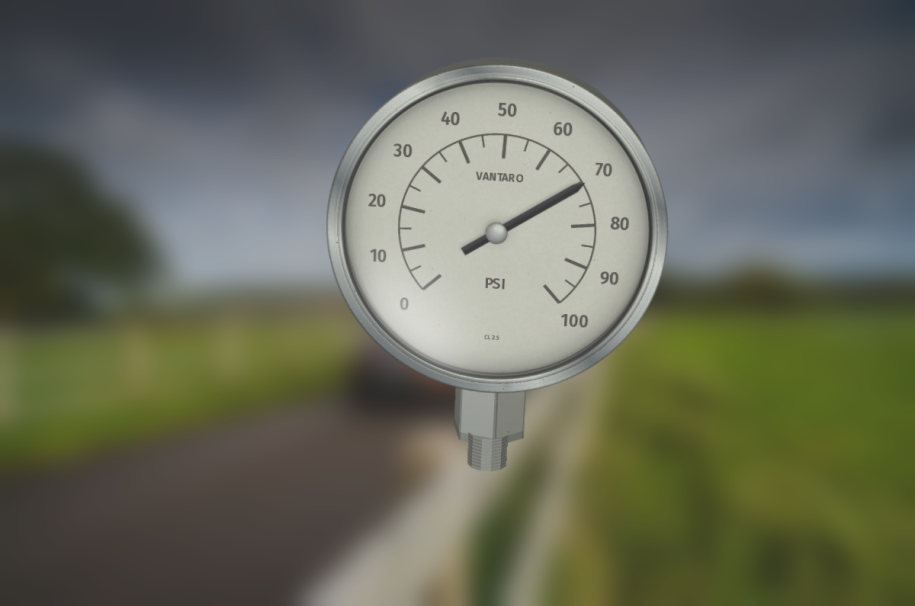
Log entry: 70 psi
